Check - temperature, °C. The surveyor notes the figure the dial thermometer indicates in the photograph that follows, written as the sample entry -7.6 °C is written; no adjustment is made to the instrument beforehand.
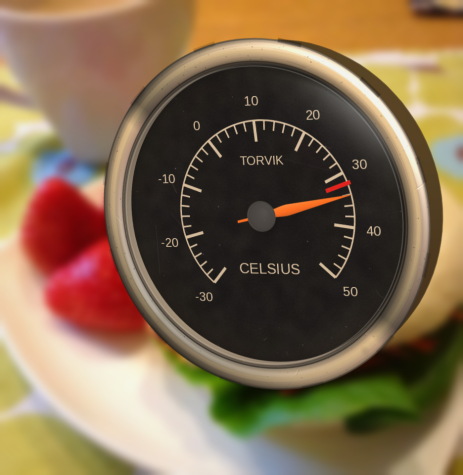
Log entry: 34 °C
